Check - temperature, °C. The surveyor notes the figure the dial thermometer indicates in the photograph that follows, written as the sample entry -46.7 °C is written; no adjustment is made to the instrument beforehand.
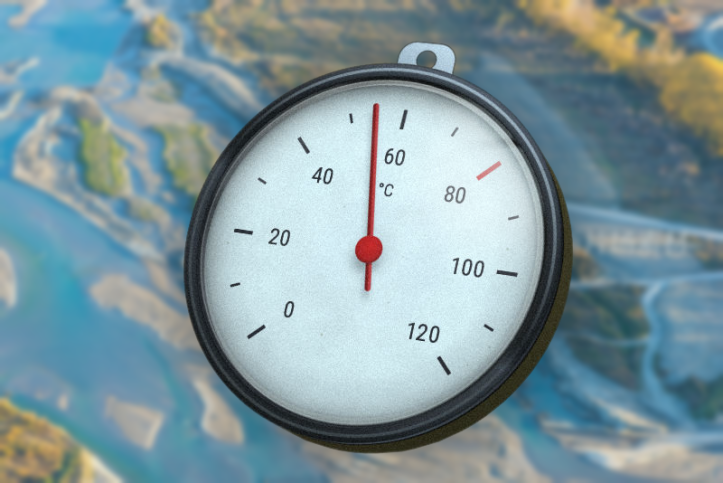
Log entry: 55 °C
